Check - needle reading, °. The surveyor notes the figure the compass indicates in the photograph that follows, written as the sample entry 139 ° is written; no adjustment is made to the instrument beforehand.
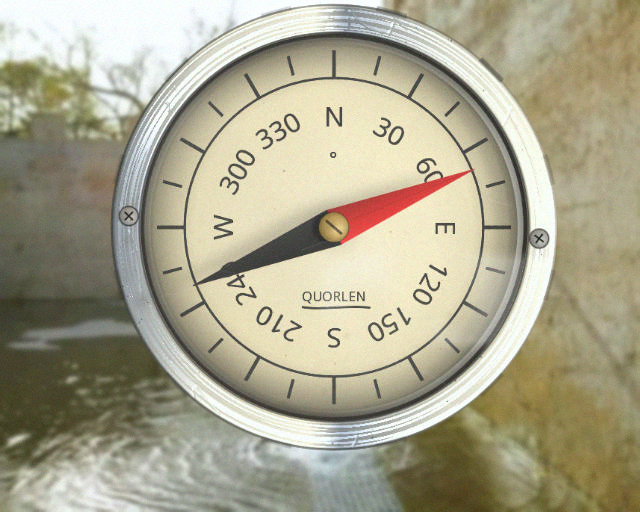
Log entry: 67.5 °
